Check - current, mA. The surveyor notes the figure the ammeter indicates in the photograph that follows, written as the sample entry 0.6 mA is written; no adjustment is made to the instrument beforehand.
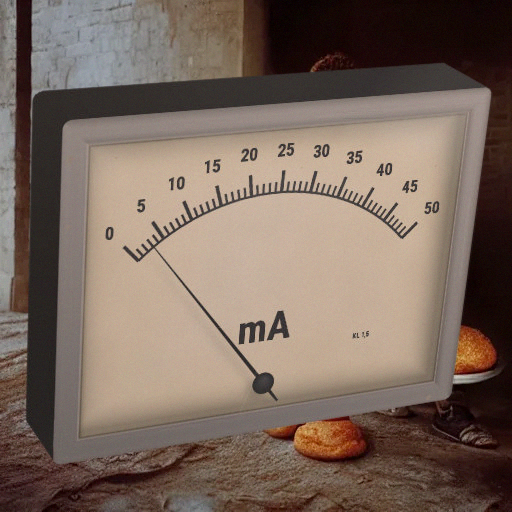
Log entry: 3 mA
